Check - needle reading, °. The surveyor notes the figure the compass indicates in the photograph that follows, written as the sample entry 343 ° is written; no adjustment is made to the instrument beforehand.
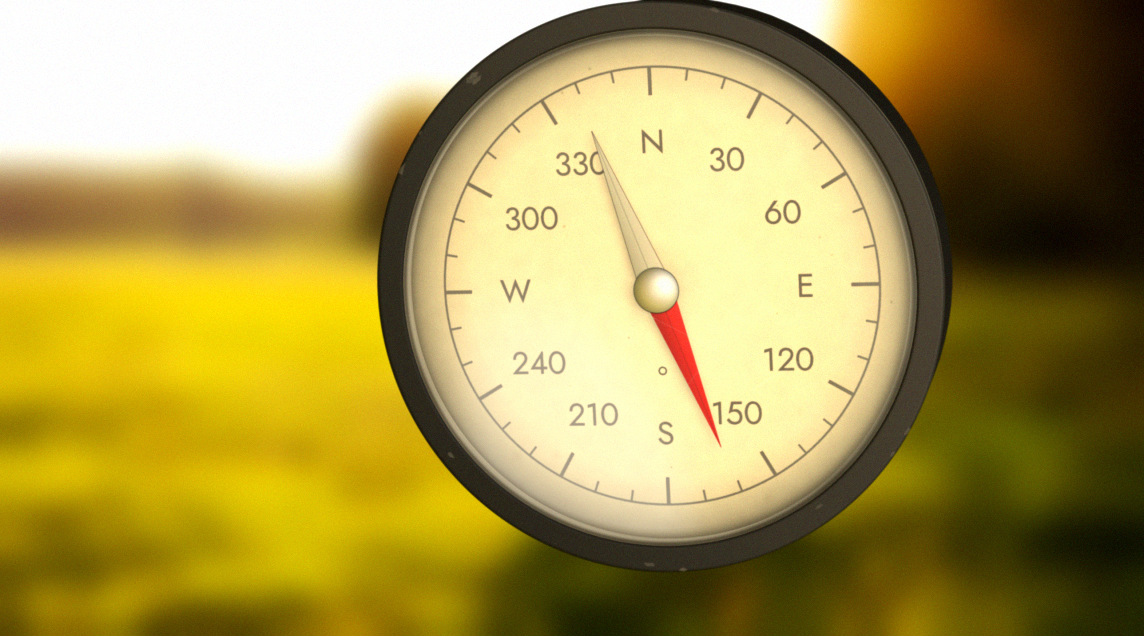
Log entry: 160 °
